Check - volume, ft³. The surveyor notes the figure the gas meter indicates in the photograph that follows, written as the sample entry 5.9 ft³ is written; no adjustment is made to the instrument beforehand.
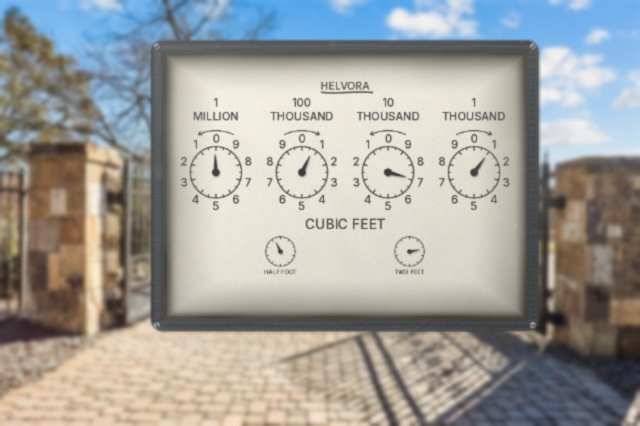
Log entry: 7100 ft³
